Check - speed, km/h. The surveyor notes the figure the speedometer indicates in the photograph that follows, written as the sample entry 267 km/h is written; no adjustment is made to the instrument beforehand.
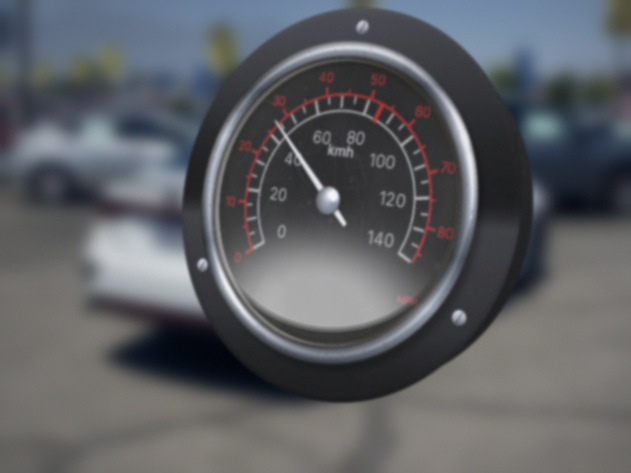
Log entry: 45 km/h
